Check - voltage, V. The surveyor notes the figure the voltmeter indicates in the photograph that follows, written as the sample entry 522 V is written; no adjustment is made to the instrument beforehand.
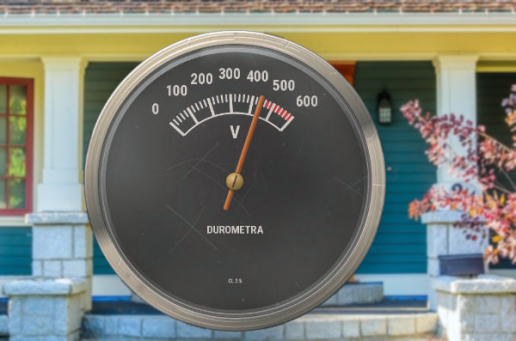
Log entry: 440 V
